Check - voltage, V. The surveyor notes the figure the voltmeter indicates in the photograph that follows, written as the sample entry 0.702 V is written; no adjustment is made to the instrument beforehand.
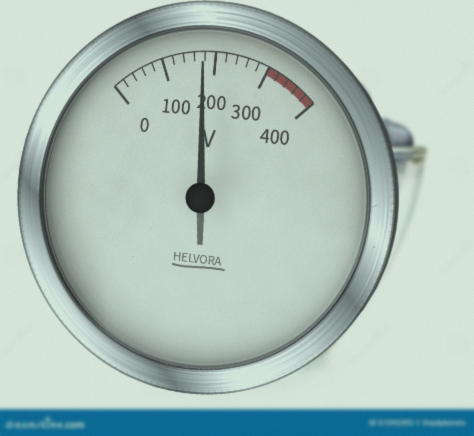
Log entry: 180 V
